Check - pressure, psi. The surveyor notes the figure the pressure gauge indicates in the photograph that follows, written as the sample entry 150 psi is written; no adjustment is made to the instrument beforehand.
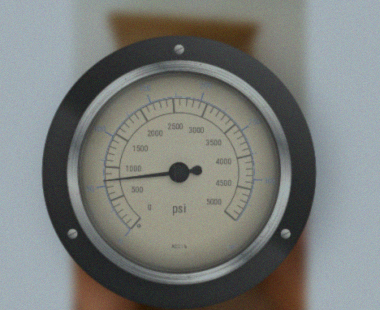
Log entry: 800 psi
